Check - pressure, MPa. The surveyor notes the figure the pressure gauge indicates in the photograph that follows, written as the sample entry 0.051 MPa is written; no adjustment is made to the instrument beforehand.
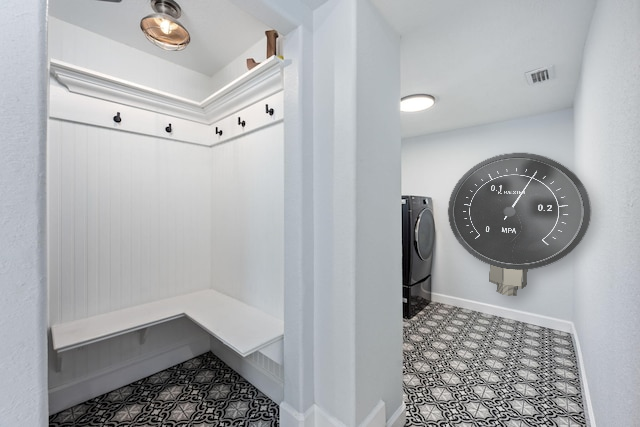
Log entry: 0.15 MPa
